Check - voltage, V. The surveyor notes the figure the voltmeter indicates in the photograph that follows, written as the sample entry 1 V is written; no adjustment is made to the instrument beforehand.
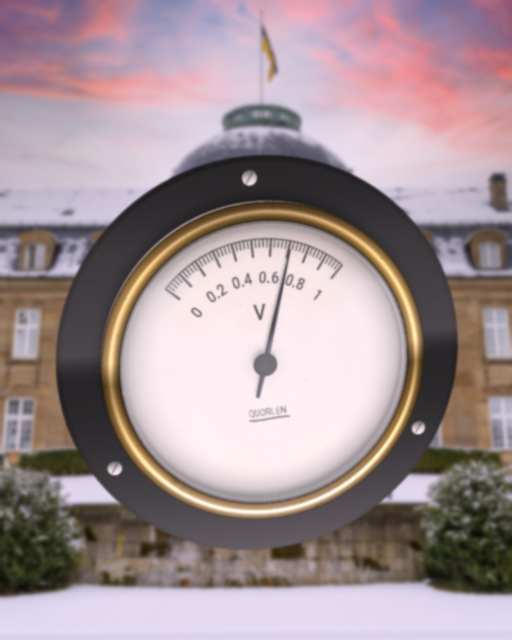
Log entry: 0.7 V
